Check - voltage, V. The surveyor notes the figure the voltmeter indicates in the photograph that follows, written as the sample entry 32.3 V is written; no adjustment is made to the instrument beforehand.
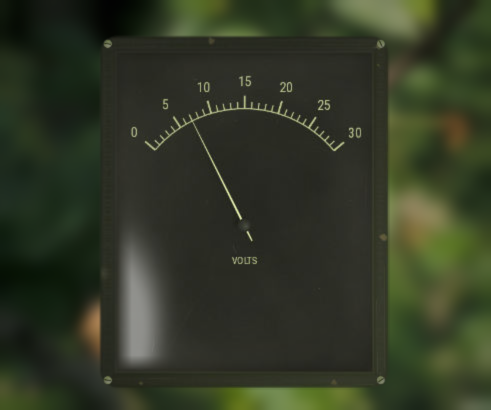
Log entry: 7 V
